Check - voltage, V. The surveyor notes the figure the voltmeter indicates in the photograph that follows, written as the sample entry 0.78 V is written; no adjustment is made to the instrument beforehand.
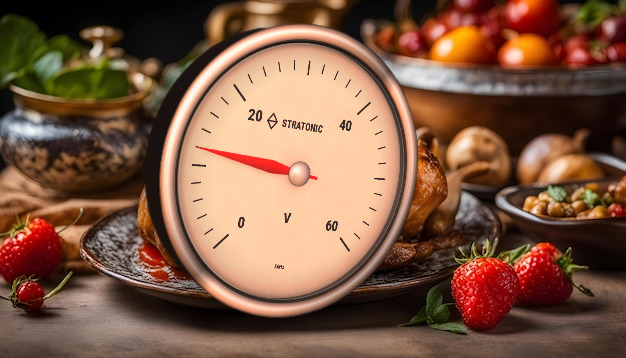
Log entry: 12 V
